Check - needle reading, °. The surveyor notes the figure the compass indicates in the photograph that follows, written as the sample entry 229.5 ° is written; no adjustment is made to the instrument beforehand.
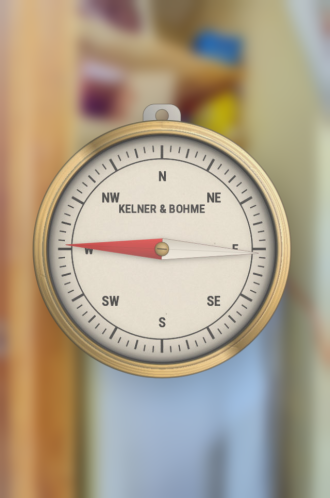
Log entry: 272.5 °
